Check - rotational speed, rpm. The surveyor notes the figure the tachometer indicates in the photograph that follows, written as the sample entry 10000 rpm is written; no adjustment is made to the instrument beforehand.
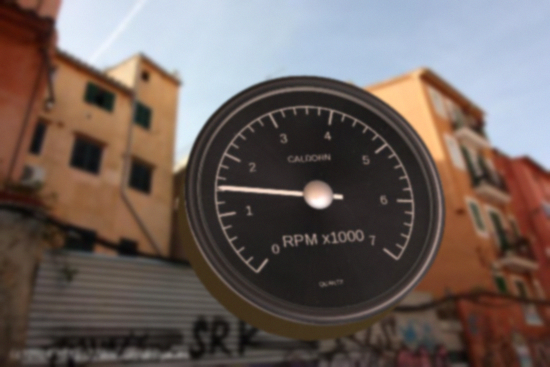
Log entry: 1400 rpm
